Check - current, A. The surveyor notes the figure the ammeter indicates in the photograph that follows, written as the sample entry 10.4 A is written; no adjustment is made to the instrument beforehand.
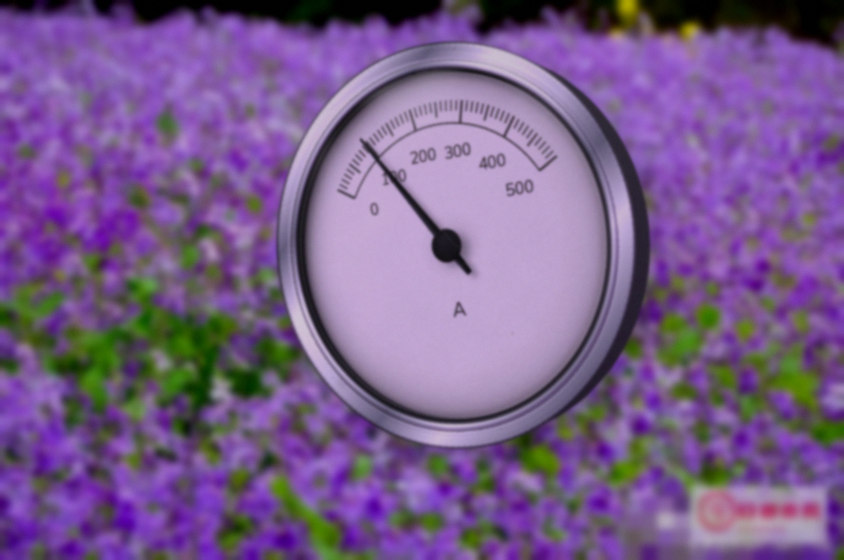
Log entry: 100 A
